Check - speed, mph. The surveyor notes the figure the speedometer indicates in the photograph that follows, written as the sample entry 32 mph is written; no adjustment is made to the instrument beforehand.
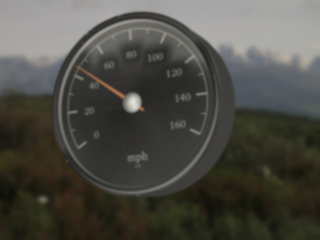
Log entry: 45 mph
